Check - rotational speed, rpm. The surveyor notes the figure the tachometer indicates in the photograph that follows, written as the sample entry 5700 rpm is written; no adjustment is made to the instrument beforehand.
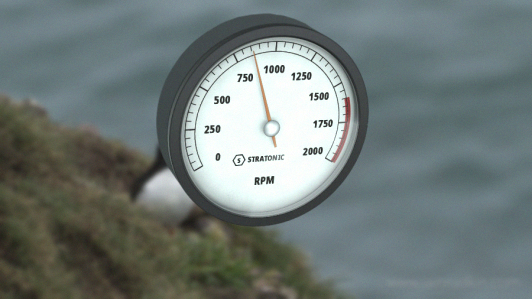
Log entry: 850 rpm
